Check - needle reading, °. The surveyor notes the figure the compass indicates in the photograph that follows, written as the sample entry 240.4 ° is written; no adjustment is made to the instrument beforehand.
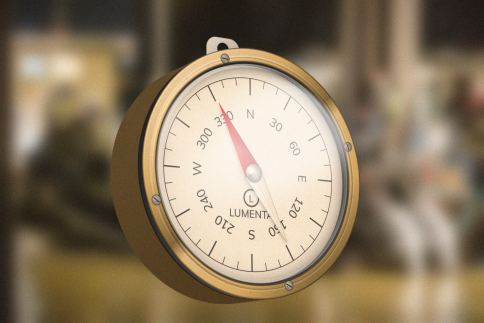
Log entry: 330 °
